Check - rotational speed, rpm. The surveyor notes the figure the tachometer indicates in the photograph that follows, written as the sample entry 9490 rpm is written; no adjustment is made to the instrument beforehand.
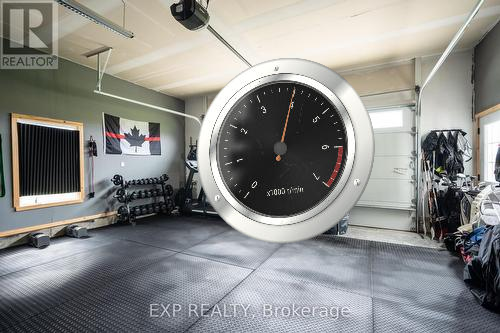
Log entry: 4000 rpm
